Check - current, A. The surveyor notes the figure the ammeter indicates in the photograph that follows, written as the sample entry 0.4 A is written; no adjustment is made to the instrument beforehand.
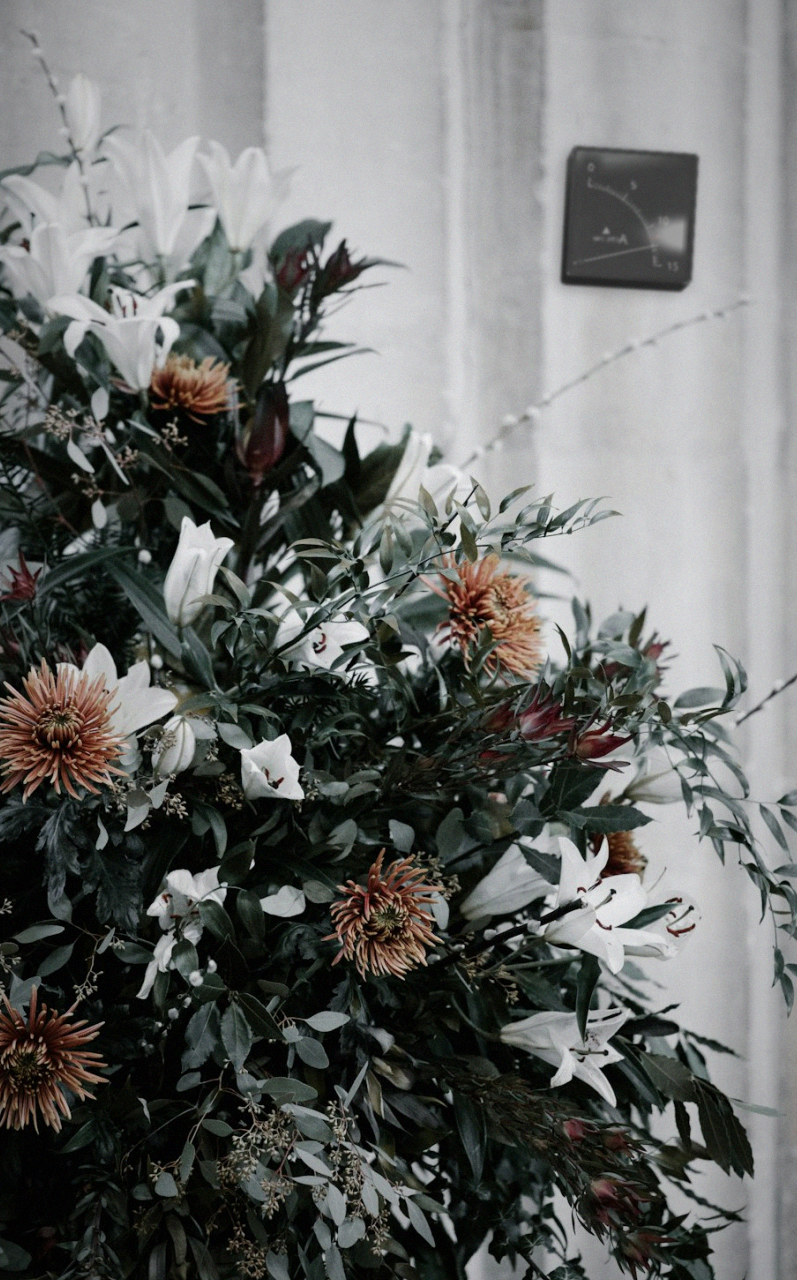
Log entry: 12.5 A
